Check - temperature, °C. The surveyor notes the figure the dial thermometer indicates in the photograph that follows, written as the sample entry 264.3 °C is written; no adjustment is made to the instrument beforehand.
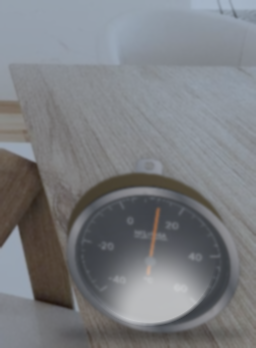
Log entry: 12 °C
